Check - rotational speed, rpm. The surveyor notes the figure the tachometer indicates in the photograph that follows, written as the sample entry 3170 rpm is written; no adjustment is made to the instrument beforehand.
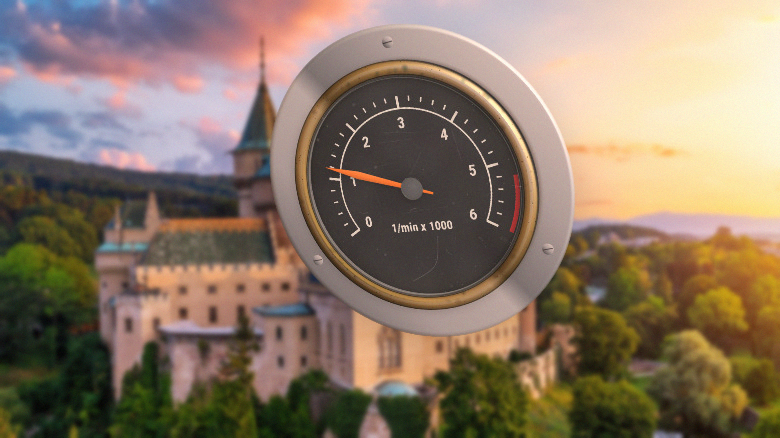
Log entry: 1200 rpm
